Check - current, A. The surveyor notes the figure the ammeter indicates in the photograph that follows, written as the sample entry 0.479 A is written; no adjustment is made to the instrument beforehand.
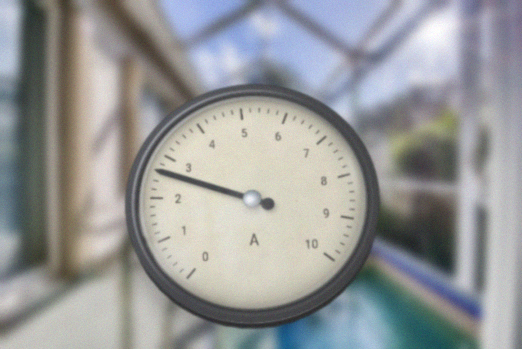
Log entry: 2.6 A
